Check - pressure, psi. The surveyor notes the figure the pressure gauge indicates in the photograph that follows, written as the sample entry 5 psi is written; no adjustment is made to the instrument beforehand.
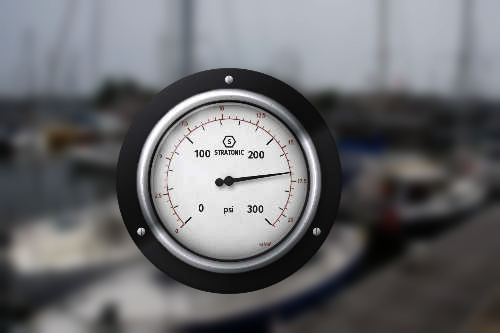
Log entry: 240 psi
